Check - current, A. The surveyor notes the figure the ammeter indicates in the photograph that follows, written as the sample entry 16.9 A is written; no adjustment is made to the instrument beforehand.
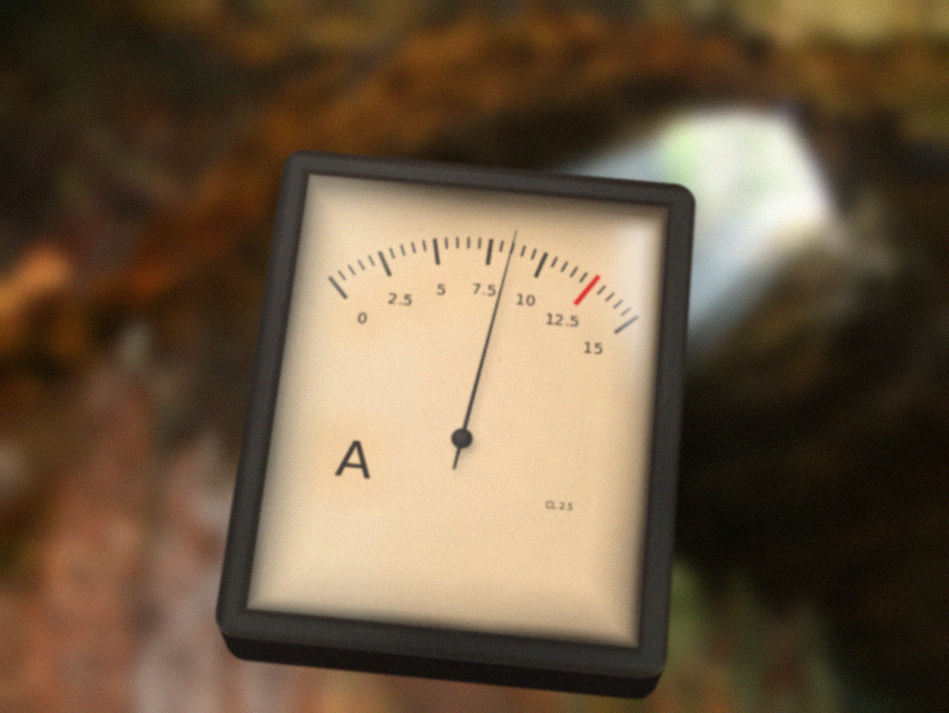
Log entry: 8.5 A
